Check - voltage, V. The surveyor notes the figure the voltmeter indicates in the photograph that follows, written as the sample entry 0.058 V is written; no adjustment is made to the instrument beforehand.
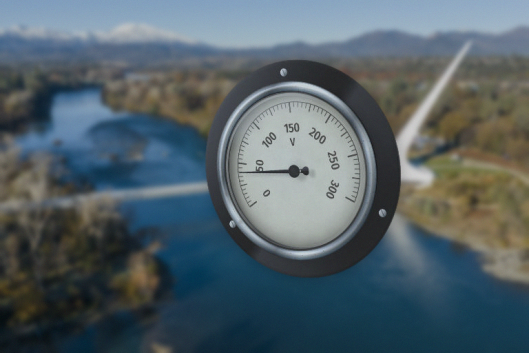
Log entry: 40 V
